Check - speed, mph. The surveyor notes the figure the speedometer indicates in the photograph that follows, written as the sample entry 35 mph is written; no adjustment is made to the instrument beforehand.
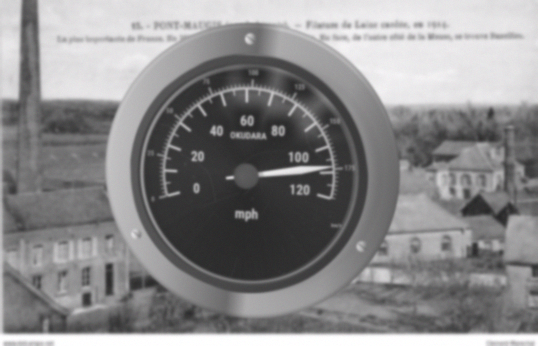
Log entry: 107.5 mph
